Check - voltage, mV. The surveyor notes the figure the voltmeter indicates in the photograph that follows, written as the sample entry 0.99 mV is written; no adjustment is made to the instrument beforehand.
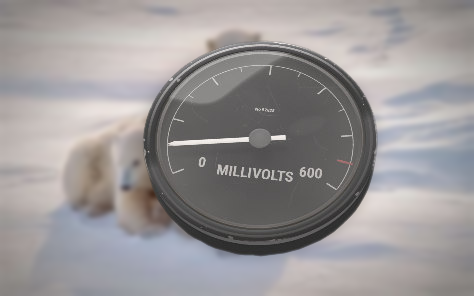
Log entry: 50 mV
